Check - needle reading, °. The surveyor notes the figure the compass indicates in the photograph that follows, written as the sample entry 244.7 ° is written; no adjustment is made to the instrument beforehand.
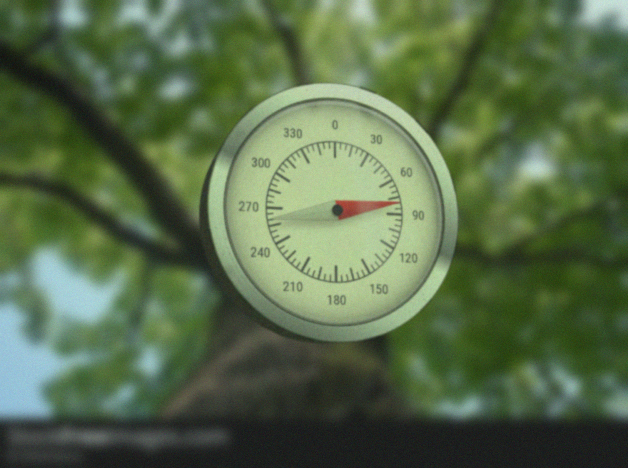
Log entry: 80 °
